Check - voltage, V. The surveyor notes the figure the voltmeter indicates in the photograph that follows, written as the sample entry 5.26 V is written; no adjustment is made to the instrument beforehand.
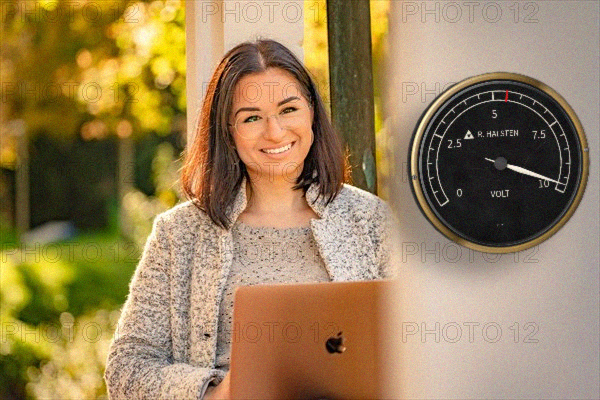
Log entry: 9.75 V
